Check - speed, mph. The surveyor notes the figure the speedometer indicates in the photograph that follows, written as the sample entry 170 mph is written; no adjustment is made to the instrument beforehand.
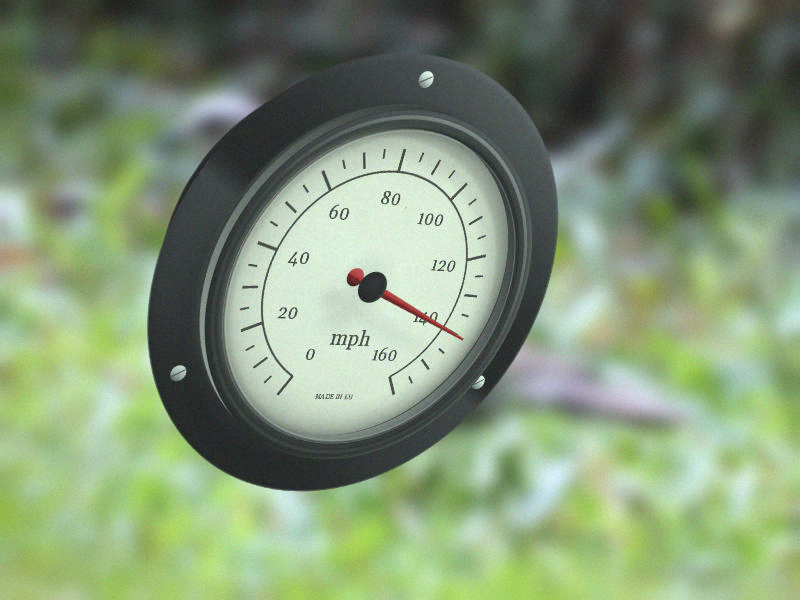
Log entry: 140 mph
